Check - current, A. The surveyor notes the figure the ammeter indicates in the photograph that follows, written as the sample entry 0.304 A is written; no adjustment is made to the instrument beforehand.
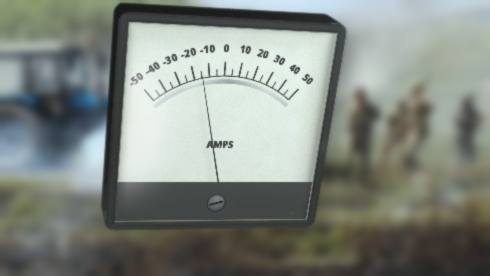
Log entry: -15 A
